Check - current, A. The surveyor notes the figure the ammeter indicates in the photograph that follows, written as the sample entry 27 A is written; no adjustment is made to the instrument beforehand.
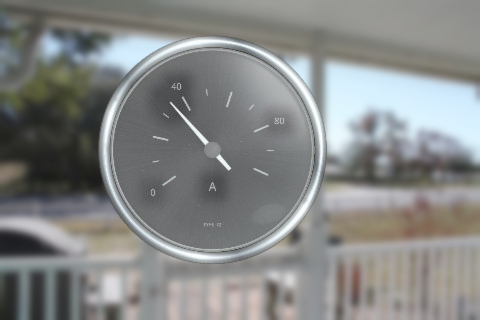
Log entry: 35 A
